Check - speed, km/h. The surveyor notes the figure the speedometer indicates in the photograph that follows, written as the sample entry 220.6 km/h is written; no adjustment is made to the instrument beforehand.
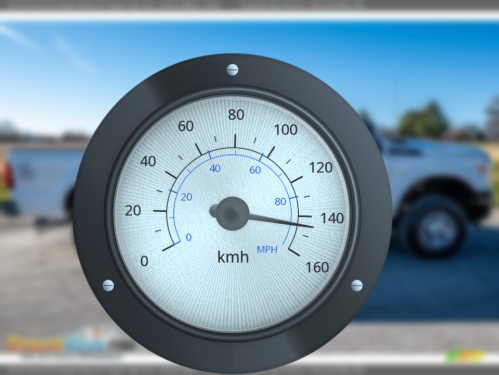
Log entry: 145 km/h
